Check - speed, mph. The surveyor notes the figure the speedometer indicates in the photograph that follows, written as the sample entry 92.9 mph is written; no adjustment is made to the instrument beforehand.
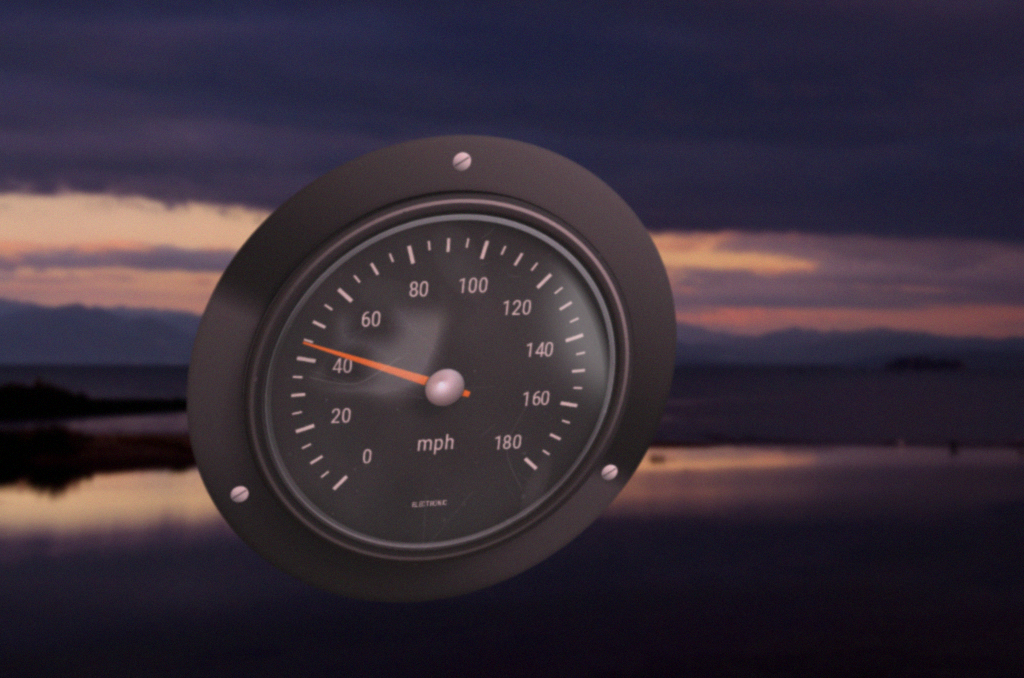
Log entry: 45 mph
